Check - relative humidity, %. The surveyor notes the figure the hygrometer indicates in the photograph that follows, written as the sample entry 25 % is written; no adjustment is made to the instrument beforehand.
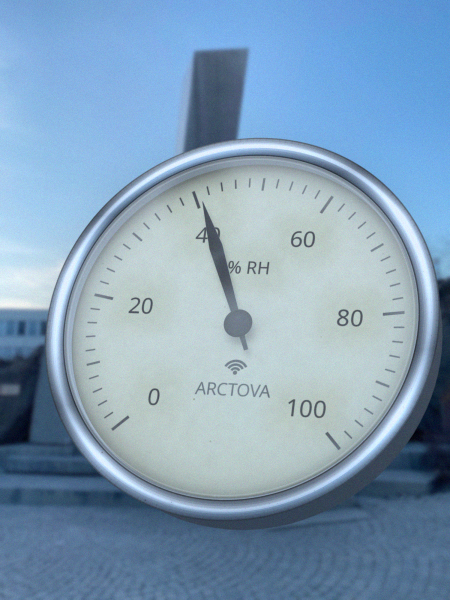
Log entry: 41 %
